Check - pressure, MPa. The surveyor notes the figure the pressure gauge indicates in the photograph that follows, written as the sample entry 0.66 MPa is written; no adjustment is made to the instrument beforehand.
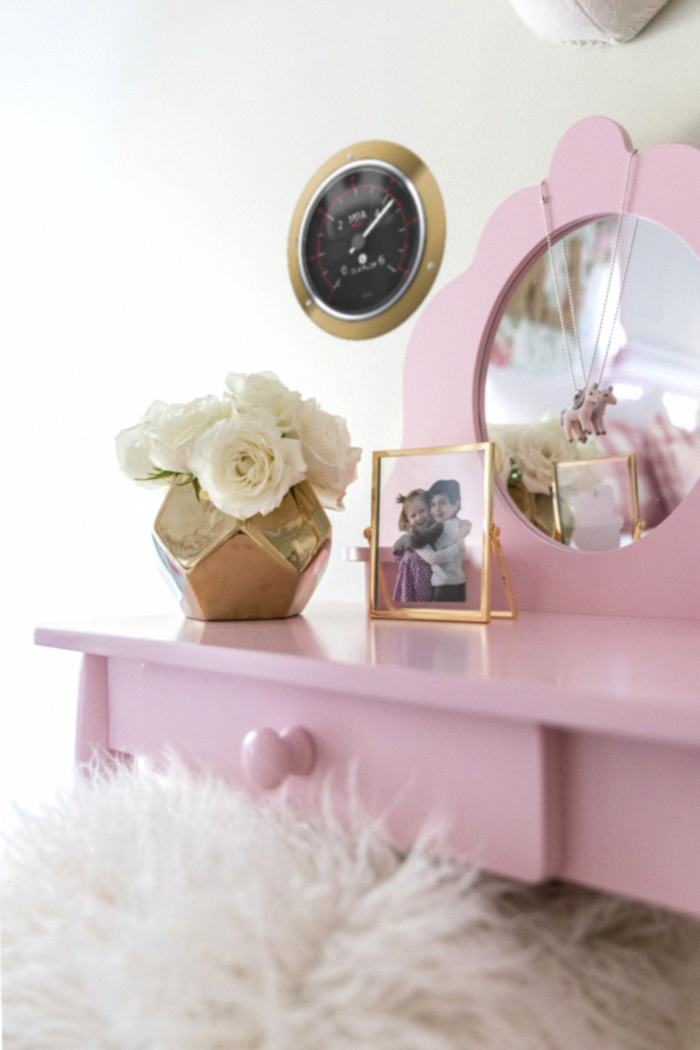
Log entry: 4.25 MPa
